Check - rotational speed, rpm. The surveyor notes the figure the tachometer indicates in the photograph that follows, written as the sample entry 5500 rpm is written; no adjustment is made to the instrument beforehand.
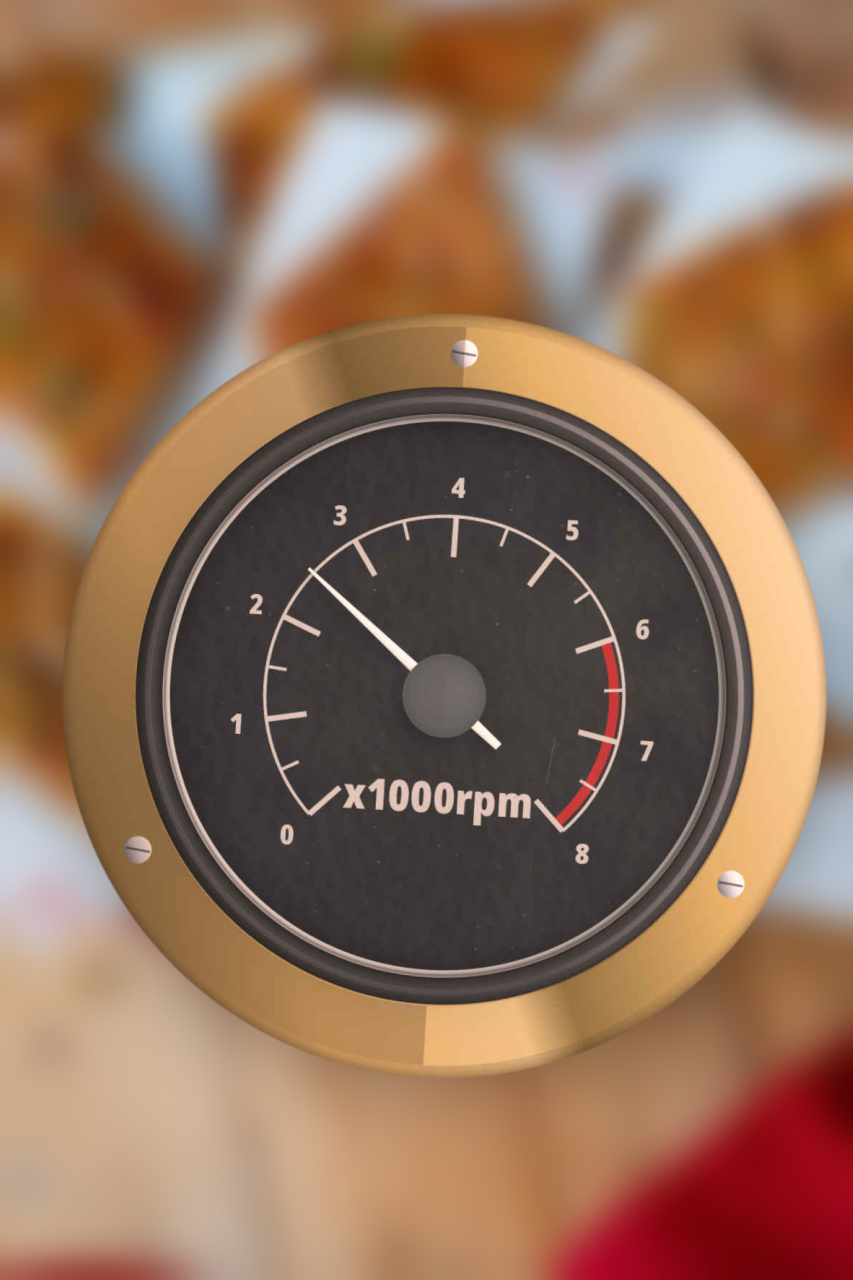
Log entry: 2500 rpm
